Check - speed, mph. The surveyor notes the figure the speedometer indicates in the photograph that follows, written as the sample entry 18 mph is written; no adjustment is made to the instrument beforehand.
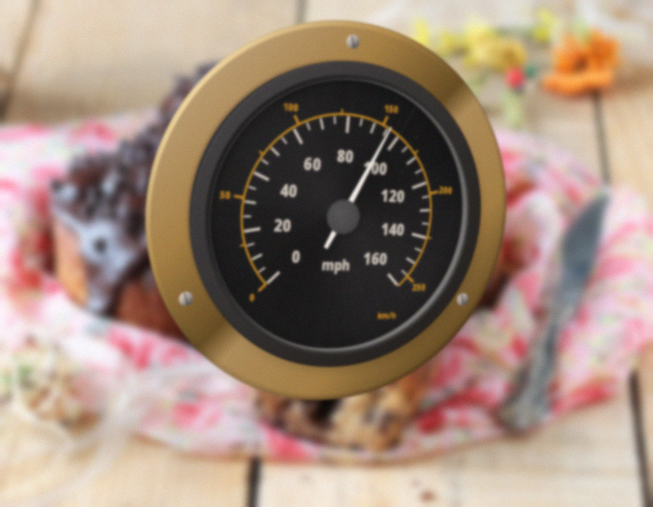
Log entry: 95 mph
